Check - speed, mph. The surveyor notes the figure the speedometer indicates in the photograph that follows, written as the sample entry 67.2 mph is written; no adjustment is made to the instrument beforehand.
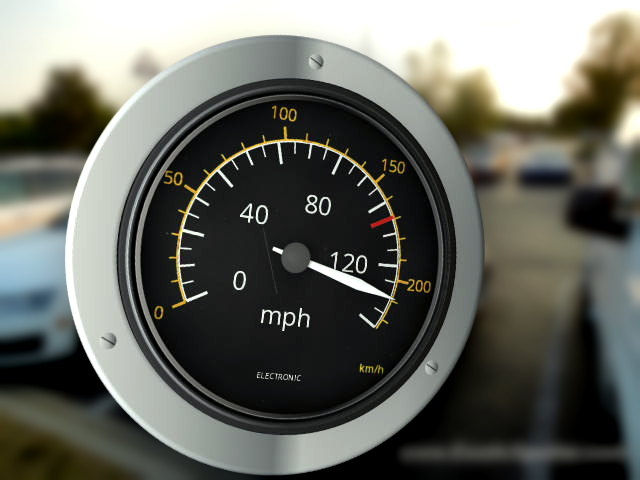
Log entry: 130 mph
